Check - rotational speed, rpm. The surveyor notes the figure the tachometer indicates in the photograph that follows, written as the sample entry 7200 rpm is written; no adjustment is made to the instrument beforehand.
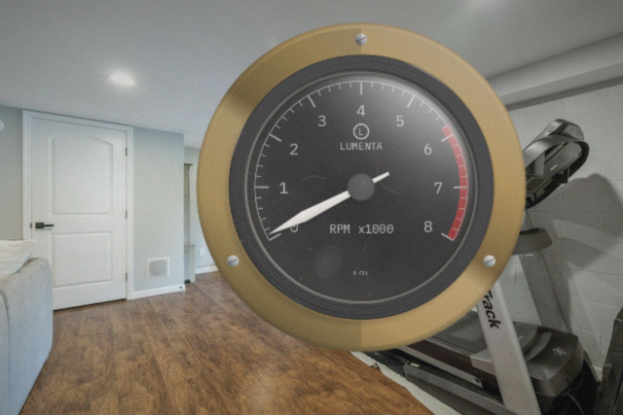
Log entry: 100 rpm
